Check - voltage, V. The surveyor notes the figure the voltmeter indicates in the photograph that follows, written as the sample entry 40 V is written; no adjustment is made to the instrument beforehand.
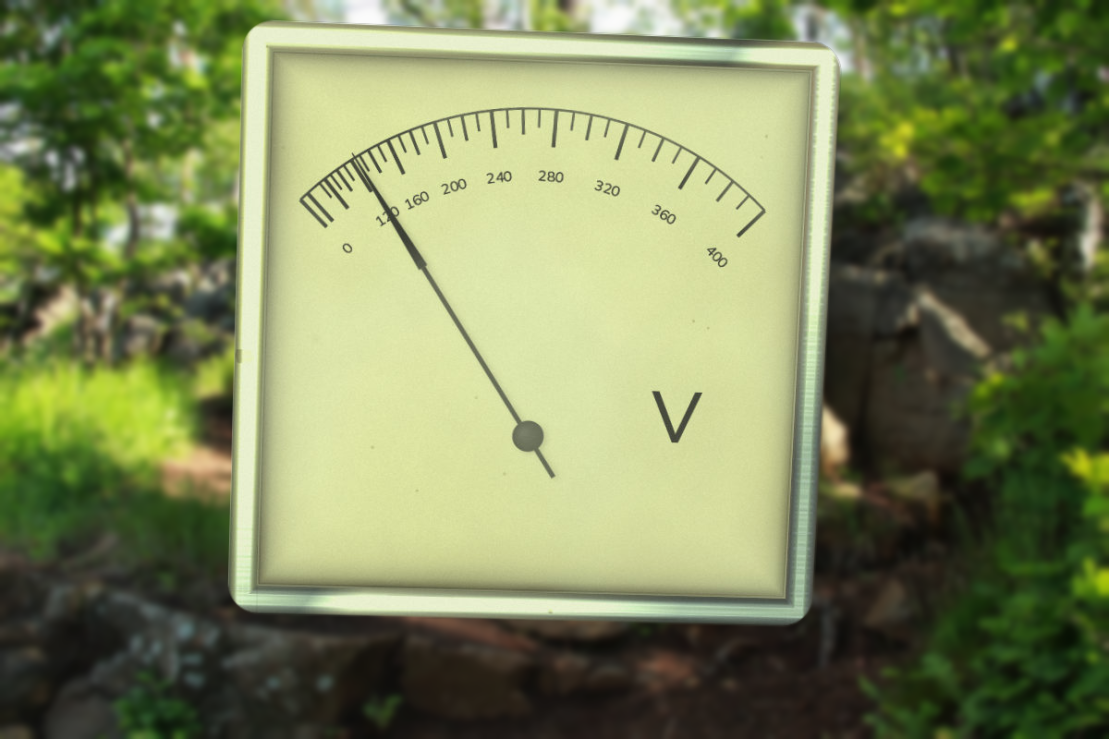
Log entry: 125 V
